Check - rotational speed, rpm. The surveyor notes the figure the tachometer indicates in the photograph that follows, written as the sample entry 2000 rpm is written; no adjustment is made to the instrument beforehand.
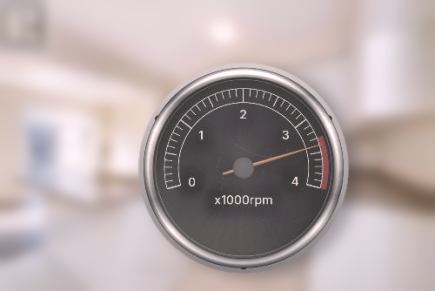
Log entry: 3400 rpm
